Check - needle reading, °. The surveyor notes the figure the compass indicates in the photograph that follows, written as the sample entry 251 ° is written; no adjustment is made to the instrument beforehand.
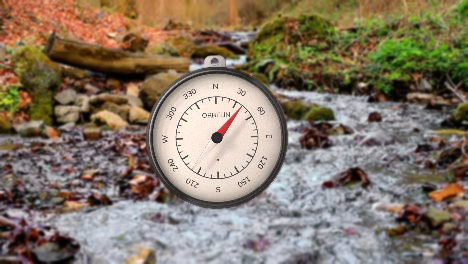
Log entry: 40 °
